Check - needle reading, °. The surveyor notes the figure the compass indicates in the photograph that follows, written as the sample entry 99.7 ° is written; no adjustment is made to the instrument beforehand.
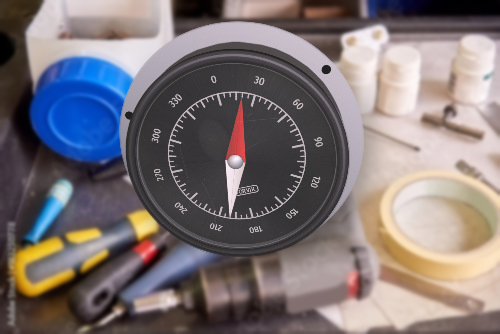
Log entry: 20 °
